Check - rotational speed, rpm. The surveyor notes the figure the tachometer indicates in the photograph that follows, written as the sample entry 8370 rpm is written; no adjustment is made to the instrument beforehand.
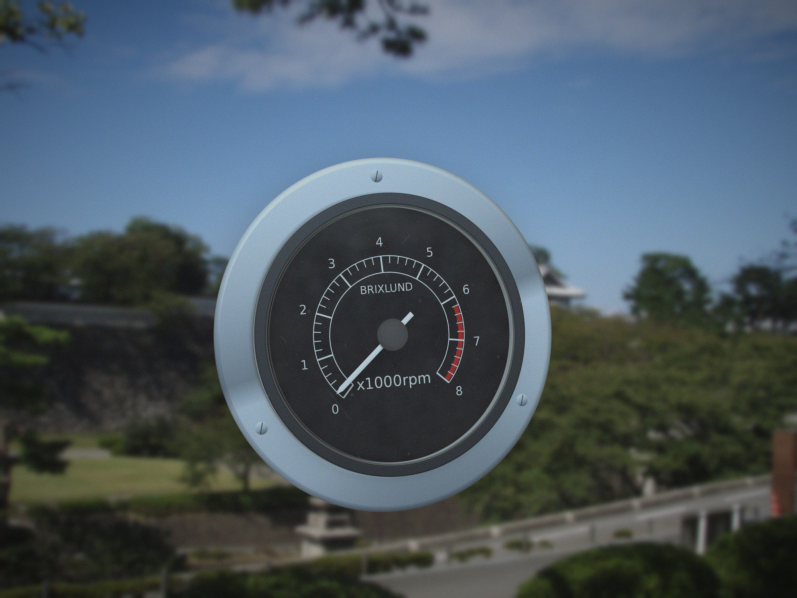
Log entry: 200 rpm
